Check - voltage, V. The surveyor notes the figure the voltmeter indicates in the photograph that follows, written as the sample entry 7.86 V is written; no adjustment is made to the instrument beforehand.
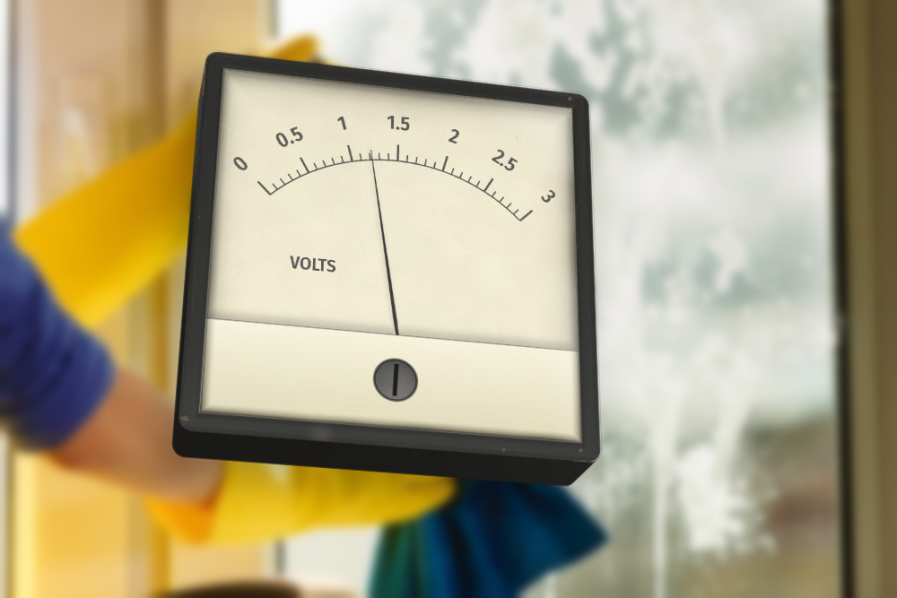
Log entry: 1.2 V
